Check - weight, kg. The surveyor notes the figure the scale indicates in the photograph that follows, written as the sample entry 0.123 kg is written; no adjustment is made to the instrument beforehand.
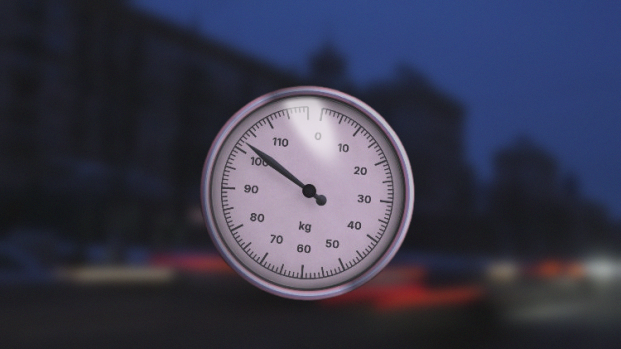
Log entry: 102 kg
